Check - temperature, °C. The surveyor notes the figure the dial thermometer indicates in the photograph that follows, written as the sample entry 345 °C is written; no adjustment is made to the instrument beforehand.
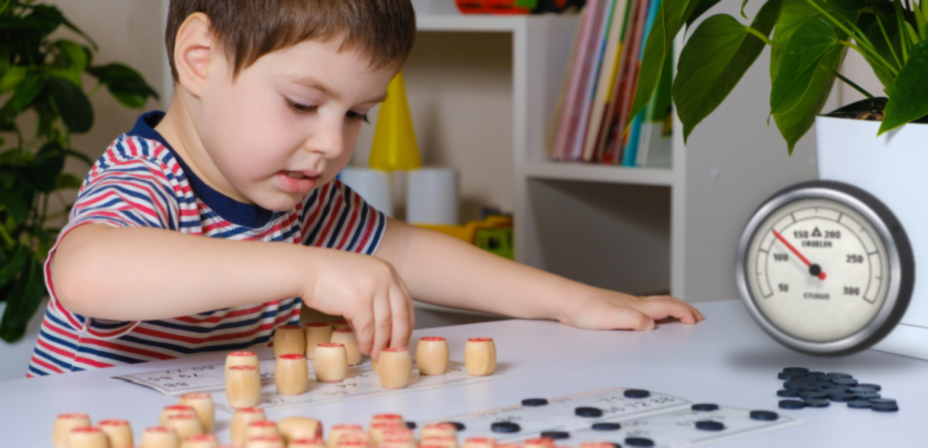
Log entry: 125 °C
